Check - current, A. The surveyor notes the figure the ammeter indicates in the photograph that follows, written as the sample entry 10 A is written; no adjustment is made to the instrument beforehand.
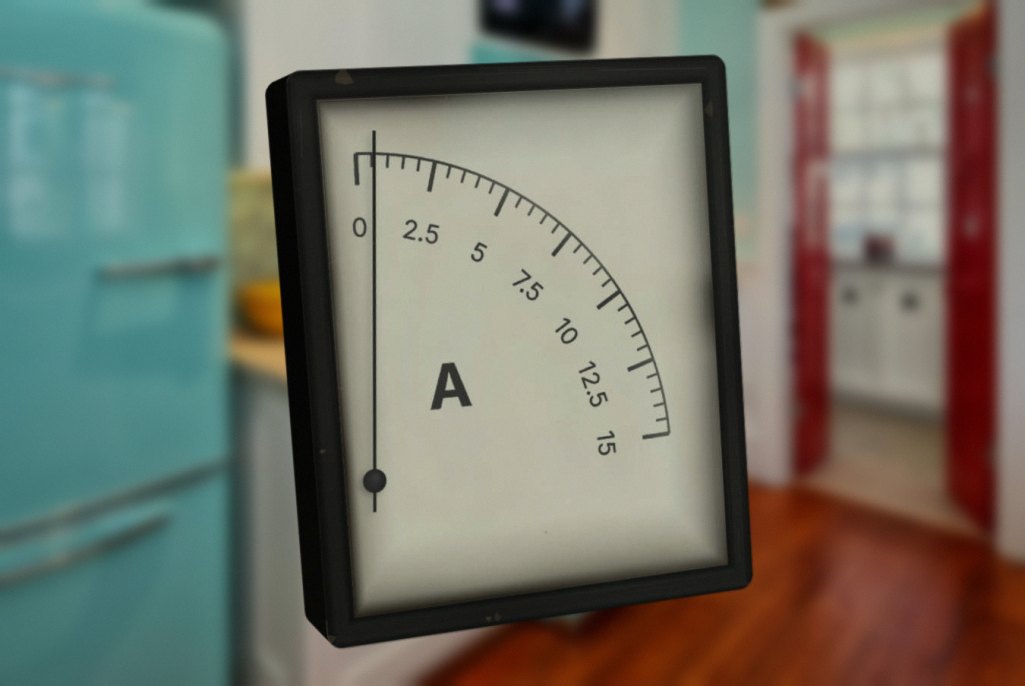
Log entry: 0.5 A
